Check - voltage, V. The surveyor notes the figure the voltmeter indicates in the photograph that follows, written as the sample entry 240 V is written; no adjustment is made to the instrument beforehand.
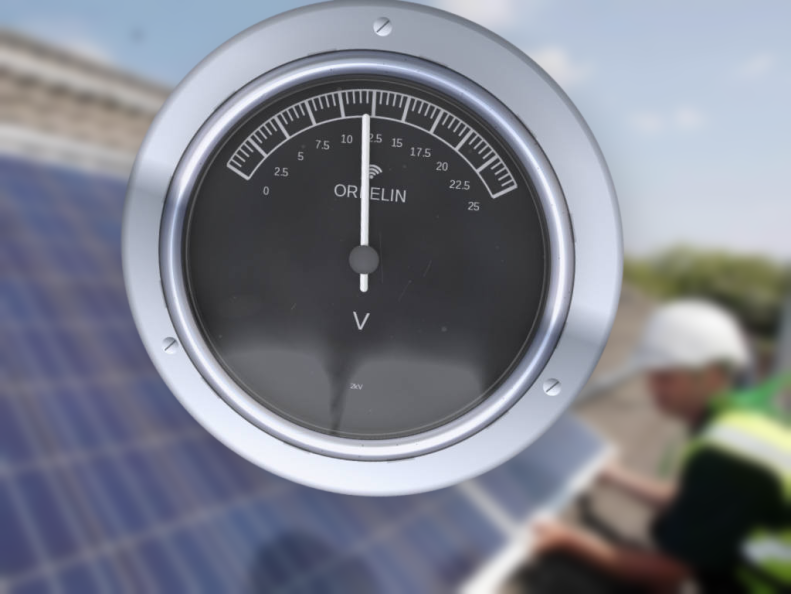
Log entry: 12 V
